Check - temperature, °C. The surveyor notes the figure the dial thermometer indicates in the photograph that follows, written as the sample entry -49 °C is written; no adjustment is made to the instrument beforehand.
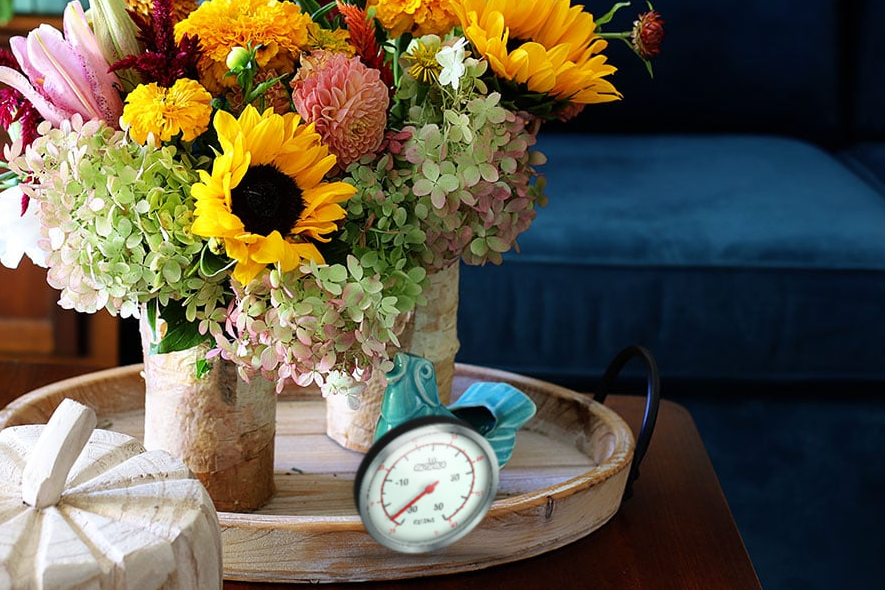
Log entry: -25 °C
